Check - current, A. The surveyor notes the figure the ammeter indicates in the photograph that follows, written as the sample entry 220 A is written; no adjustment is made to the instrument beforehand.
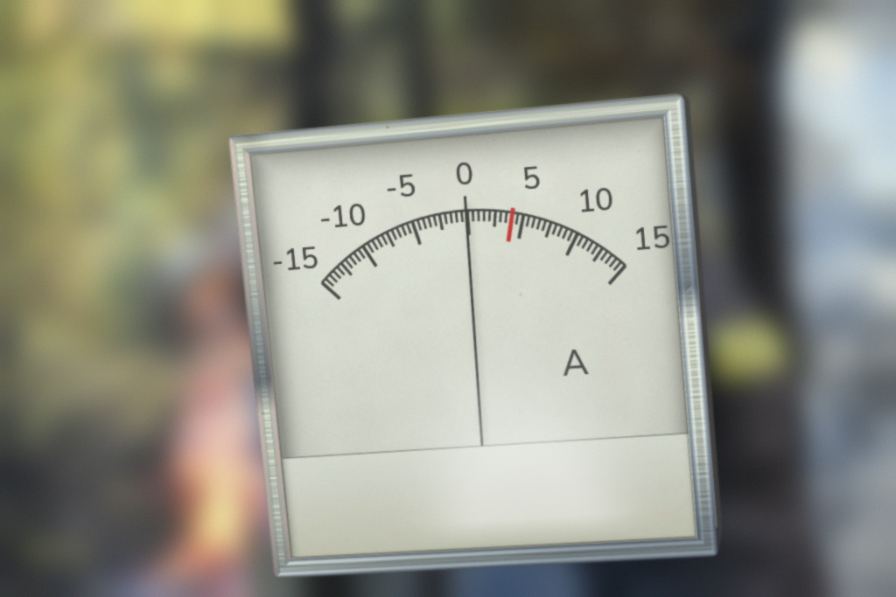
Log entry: 0 A
